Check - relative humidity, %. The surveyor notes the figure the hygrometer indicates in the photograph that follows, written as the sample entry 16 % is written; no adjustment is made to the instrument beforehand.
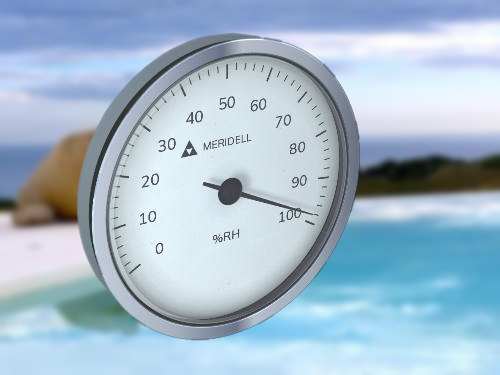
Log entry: 98 %
